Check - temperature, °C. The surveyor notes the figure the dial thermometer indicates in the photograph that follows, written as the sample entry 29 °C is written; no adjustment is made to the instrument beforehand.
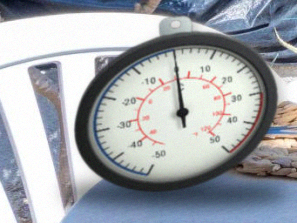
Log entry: 0 °C
